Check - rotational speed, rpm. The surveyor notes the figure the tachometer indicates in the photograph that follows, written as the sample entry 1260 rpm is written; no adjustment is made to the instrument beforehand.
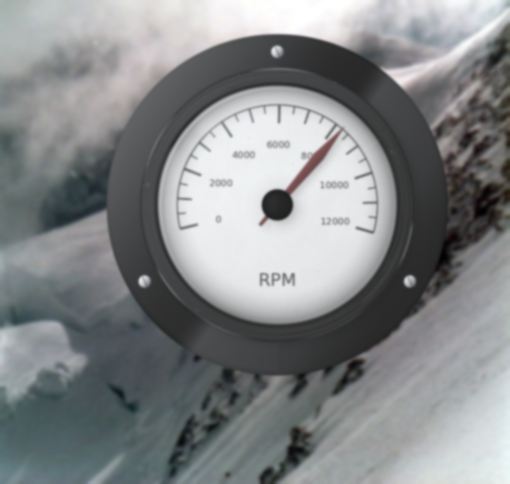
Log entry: 8250 rpm
